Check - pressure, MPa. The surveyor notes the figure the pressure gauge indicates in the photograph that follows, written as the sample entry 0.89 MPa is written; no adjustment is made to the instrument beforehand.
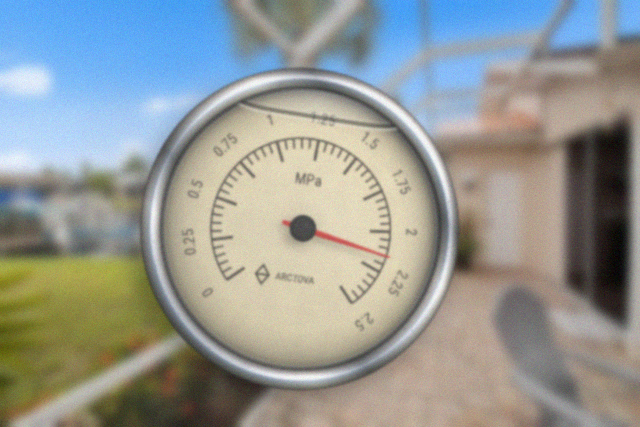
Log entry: 2.15 MPa
